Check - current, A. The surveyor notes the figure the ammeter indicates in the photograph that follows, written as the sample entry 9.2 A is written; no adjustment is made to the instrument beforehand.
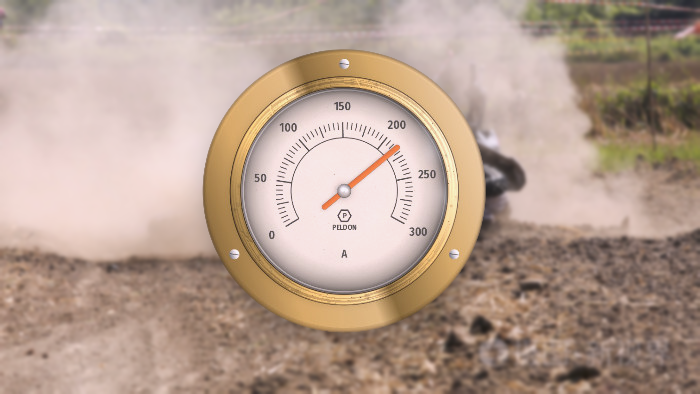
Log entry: 215 A
